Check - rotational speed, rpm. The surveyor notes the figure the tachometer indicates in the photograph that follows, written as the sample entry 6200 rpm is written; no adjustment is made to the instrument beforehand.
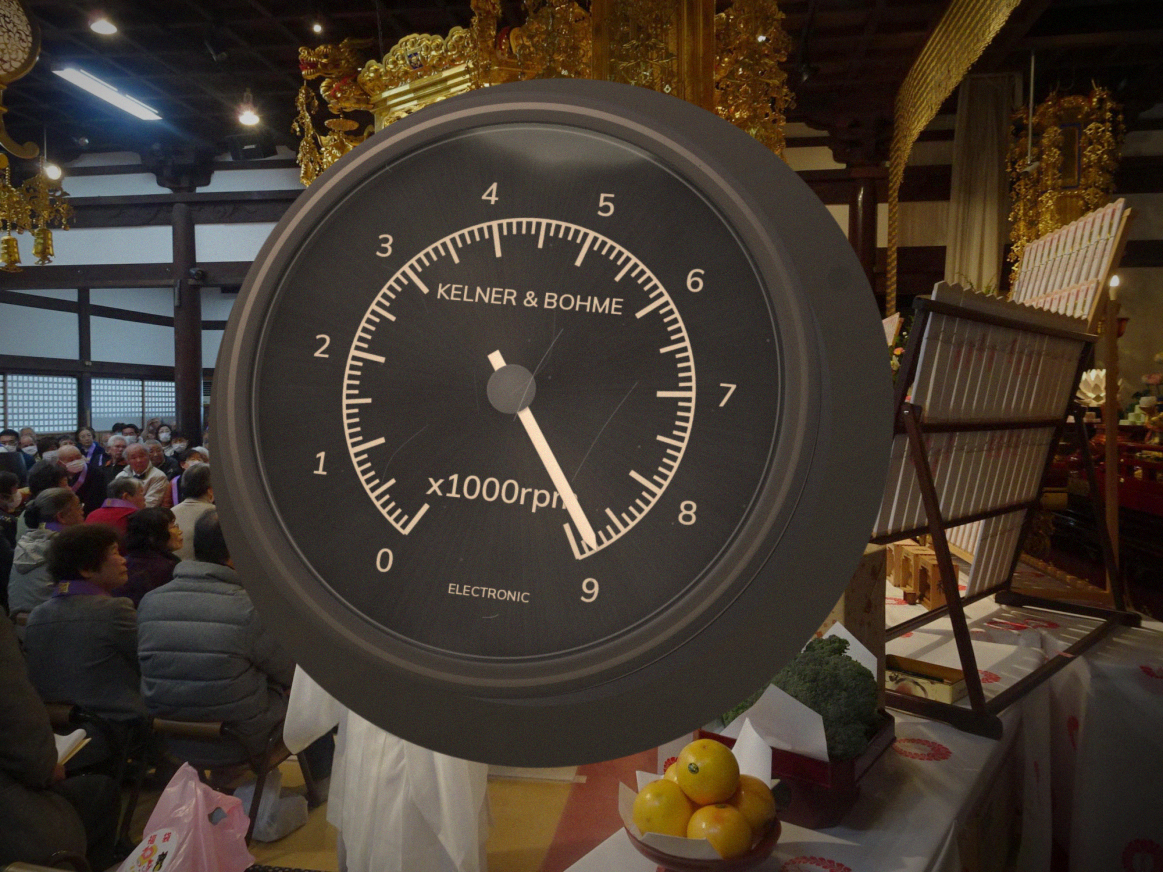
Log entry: 8800 rpm
